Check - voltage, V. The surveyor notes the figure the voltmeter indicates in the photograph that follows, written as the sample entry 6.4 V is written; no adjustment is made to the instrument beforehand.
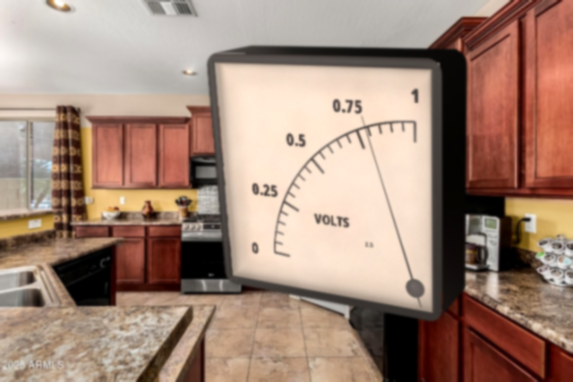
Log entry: 0.8 V
